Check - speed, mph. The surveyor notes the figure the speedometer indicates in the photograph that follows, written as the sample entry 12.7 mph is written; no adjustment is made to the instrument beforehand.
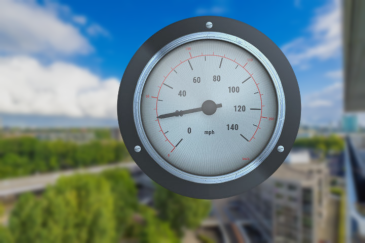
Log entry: 20 mph
